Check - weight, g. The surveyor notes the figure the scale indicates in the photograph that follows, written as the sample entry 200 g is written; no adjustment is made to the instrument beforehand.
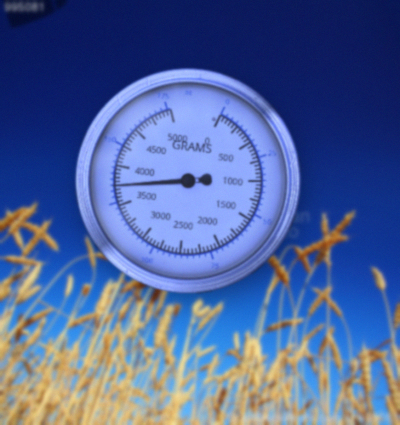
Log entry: 3750 g
